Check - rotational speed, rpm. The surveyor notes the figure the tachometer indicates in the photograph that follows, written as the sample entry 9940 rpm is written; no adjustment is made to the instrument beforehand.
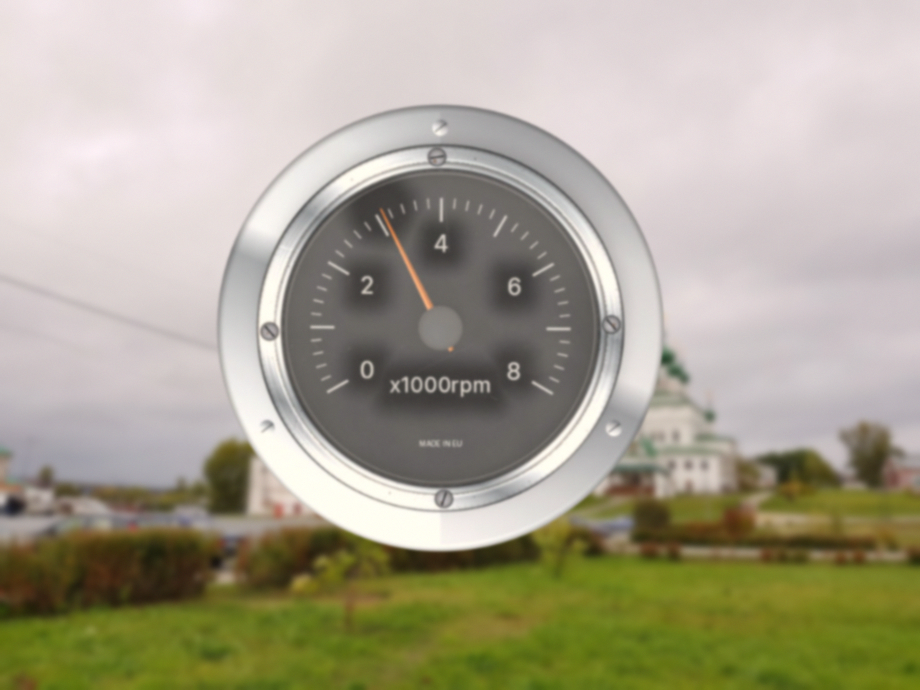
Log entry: 3100 rpm
